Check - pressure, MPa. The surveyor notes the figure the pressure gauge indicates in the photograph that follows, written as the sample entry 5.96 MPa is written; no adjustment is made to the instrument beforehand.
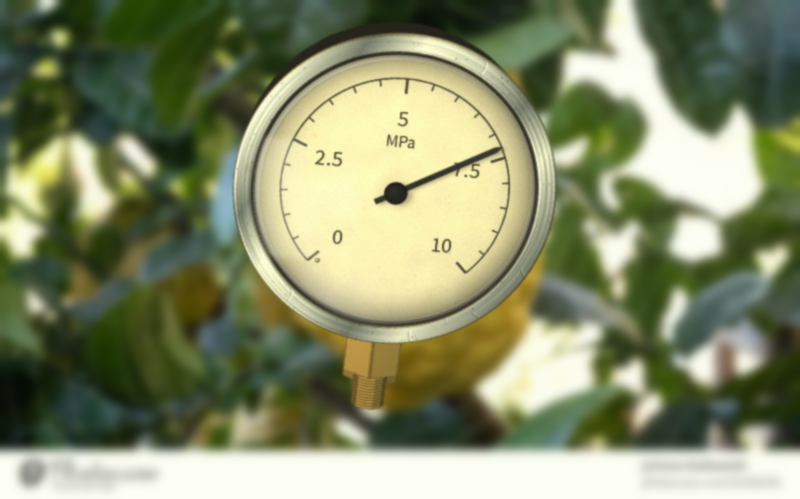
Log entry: 7.25 MPa
